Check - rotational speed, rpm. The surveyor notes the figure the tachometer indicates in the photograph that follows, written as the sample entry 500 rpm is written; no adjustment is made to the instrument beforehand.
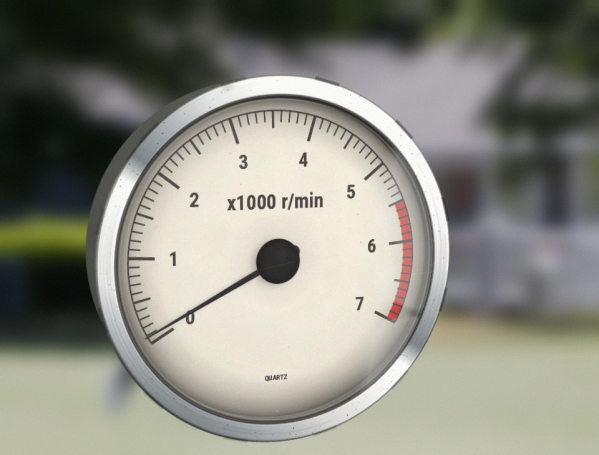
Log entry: 100 rpm
